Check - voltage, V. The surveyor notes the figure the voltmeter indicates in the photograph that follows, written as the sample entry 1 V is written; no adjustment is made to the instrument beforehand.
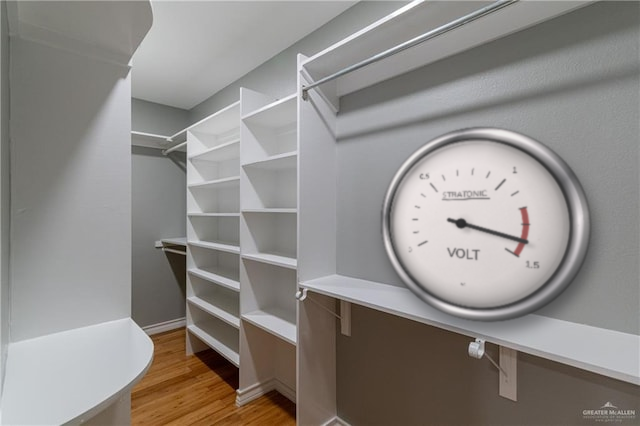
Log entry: 1.4 V
